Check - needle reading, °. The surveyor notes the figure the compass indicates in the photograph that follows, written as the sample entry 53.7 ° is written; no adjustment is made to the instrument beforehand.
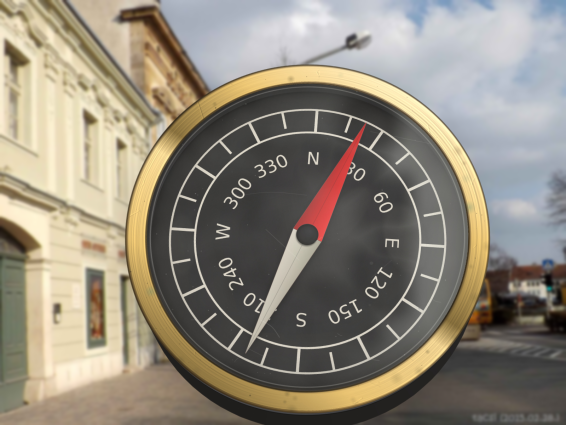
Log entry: 22.5 °
